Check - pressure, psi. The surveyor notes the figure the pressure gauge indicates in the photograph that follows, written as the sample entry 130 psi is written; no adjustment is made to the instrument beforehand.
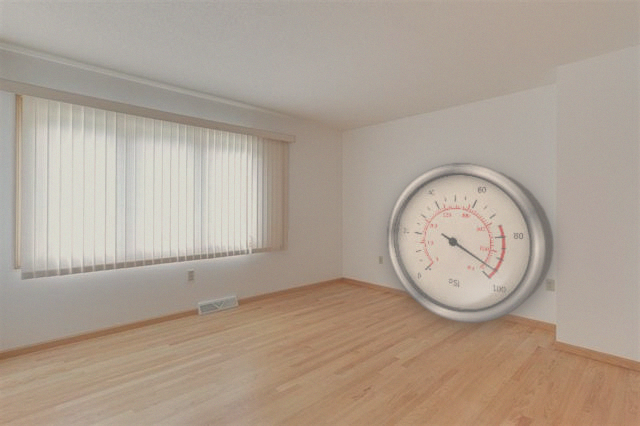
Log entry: 95 psi
